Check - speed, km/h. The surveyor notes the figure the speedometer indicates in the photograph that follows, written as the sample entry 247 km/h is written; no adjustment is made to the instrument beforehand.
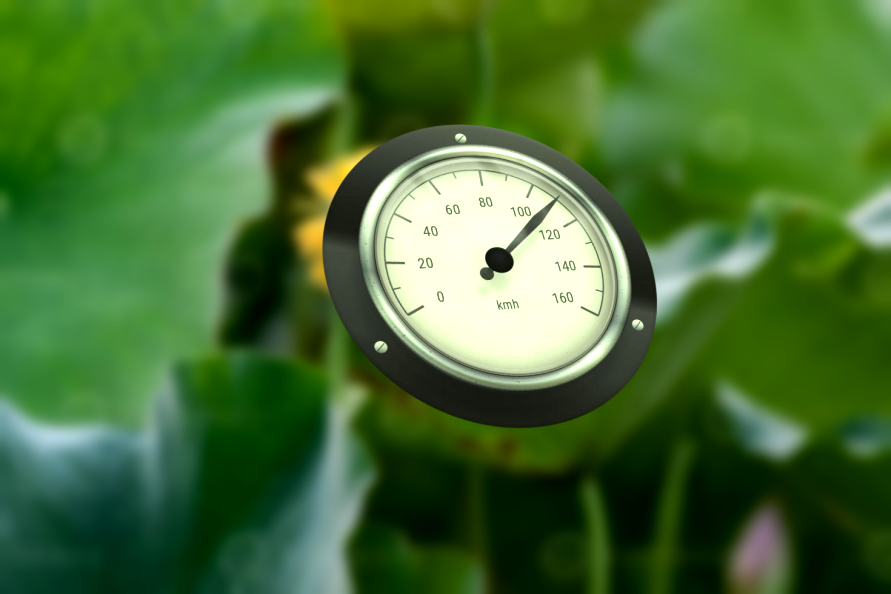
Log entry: 110 km/h
